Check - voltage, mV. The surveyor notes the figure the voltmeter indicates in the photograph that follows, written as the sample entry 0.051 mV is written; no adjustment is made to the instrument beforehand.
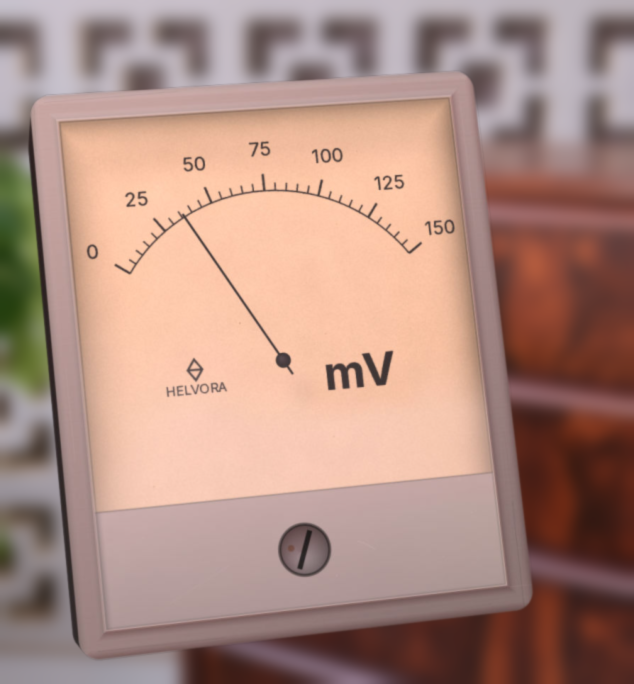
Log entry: 35 mV
